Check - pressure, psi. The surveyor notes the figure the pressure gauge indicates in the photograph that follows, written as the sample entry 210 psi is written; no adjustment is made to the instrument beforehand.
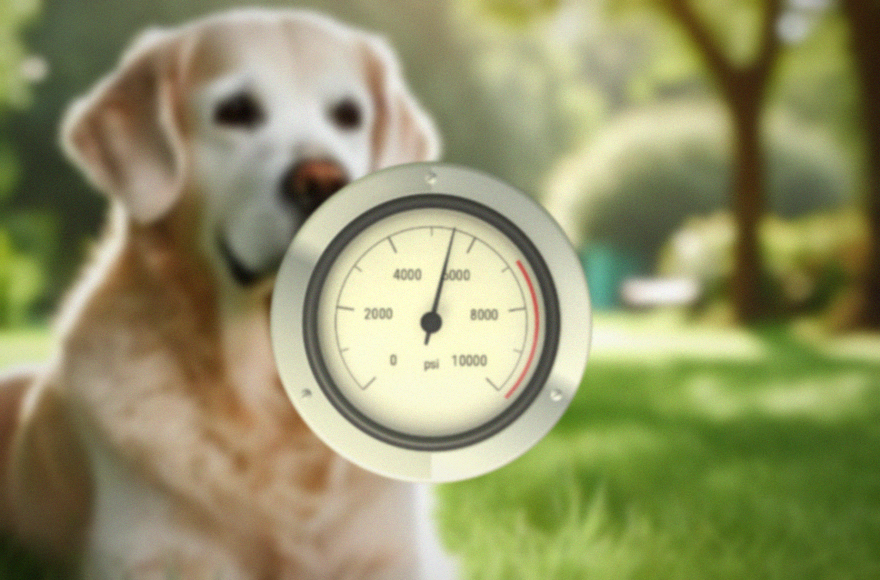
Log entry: 5500 psi
